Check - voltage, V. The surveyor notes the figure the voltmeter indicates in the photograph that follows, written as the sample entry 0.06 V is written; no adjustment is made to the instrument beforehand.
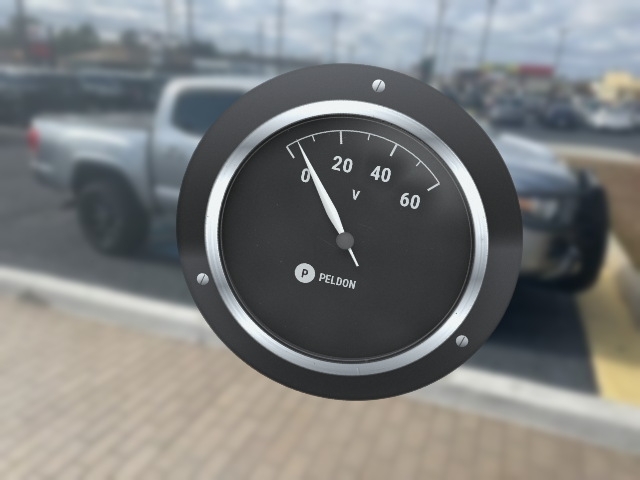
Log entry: 5 V
